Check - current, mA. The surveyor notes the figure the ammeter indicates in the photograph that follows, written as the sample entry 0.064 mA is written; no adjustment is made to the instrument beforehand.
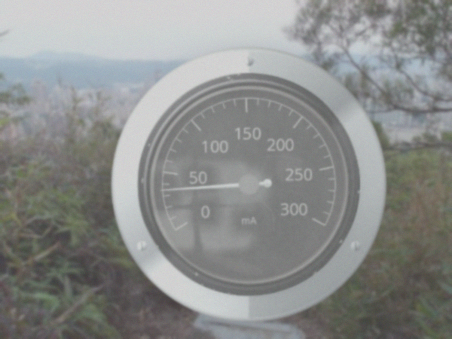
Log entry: 35 mA
